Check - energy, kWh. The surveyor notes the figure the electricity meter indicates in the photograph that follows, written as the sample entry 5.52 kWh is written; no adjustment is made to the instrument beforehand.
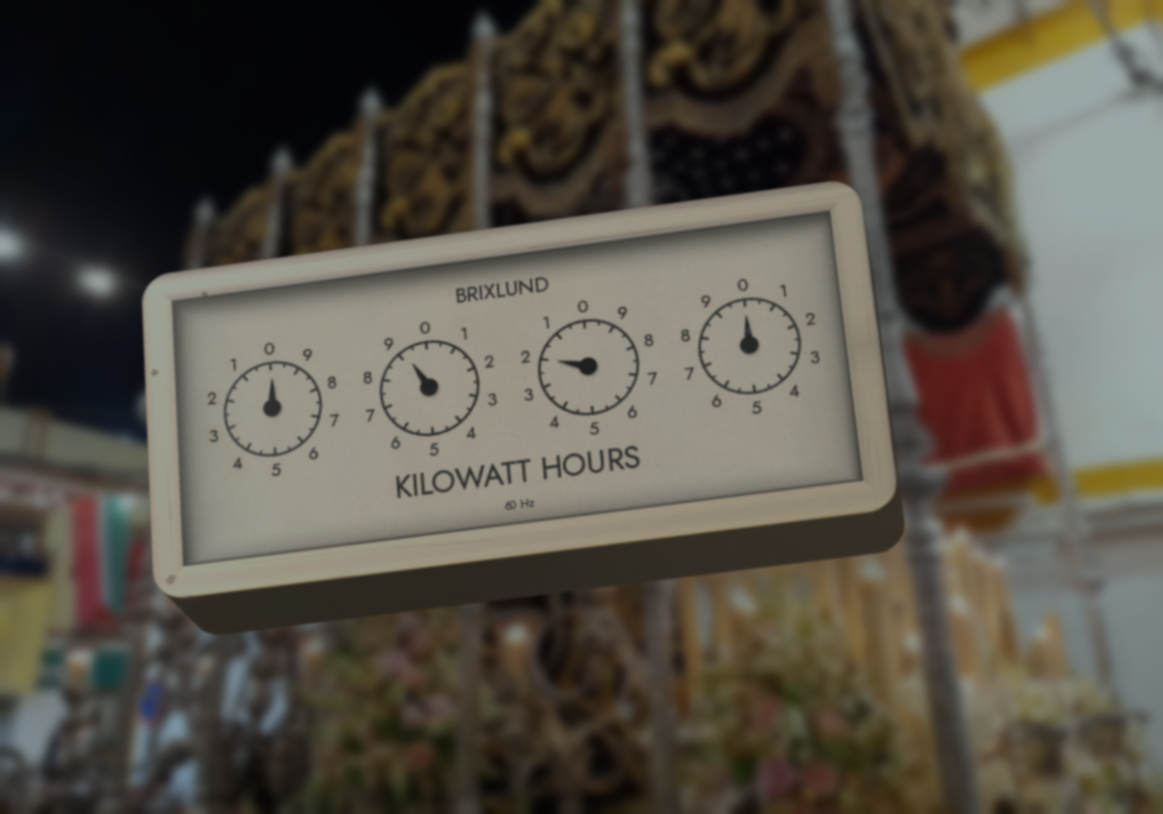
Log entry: 9920 kWh
